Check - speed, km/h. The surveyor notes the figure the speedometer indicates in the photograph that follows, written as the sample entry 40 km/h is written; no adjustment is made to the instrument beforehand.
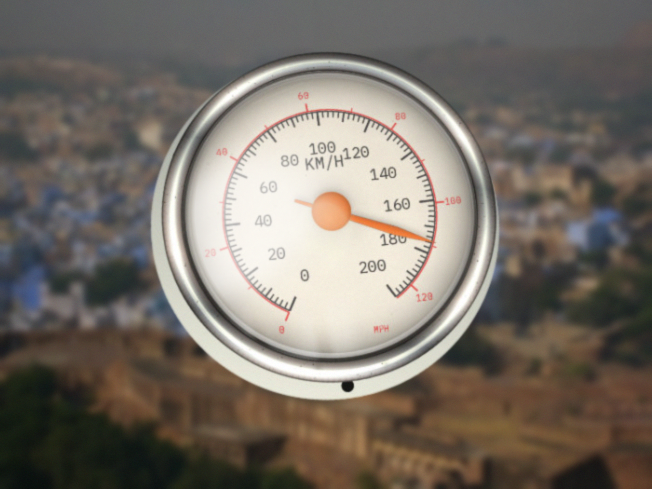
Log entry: 176 km/h
